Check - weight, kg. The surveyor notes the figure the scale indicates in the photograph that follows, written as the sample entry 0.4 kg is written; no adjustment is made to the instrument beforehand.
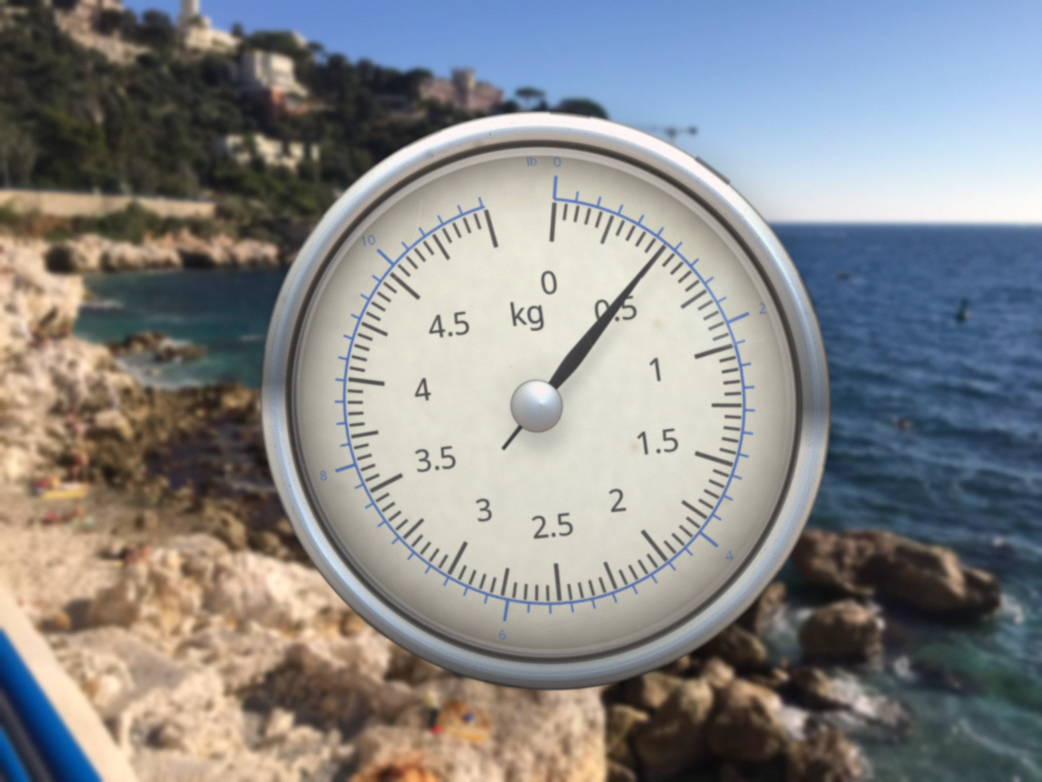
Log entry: 0.5 kg
